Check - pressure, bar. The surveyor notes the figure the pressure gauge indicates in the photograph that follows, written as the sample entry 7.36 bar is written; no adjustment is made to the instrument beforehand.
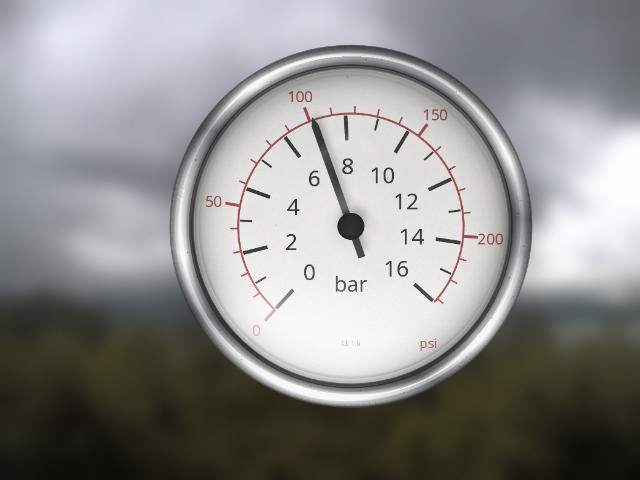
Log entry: 7 bar
